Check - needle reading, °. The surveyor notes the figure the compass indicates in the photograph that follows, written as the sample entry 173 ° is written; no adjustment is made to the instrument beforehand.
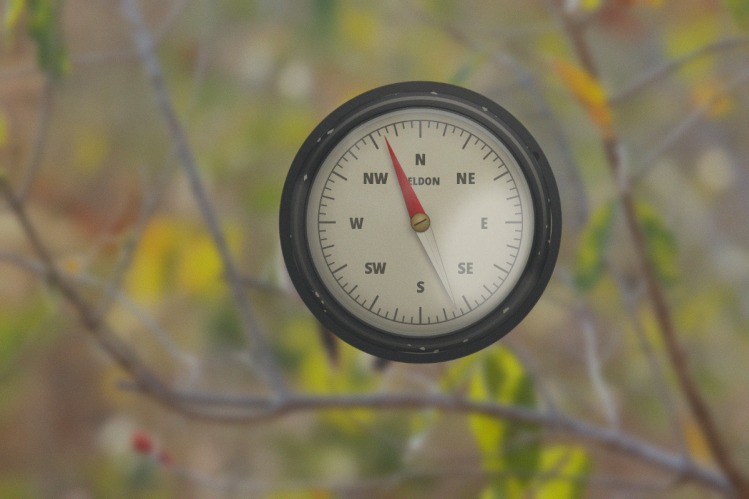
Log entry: 337.5 °
